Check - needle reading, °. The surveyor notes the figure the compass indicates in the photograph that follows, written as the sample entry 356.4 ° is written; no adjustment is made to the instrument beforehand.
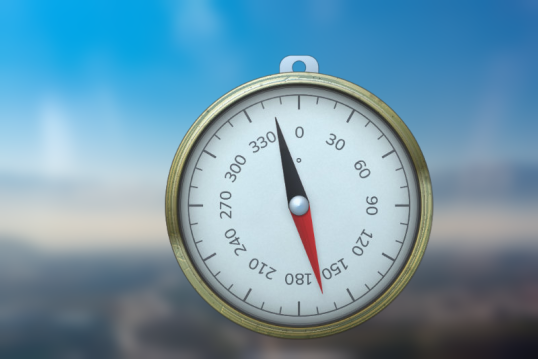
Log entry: 165 °
